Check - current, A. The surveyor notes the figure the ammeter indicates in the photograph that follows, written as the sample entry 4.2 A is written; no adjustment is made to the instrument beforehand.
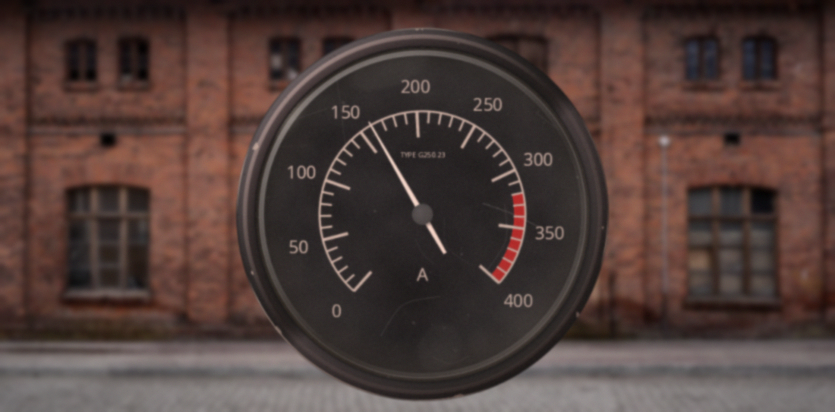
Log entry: 160 A
